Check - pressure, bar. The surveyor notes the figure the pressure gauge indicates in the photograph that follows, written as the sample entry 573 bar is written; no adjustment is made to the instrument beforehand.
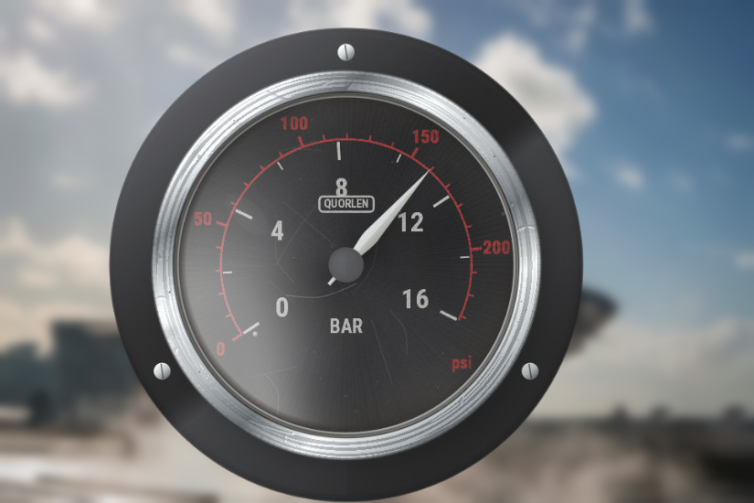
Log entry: 11 bar
